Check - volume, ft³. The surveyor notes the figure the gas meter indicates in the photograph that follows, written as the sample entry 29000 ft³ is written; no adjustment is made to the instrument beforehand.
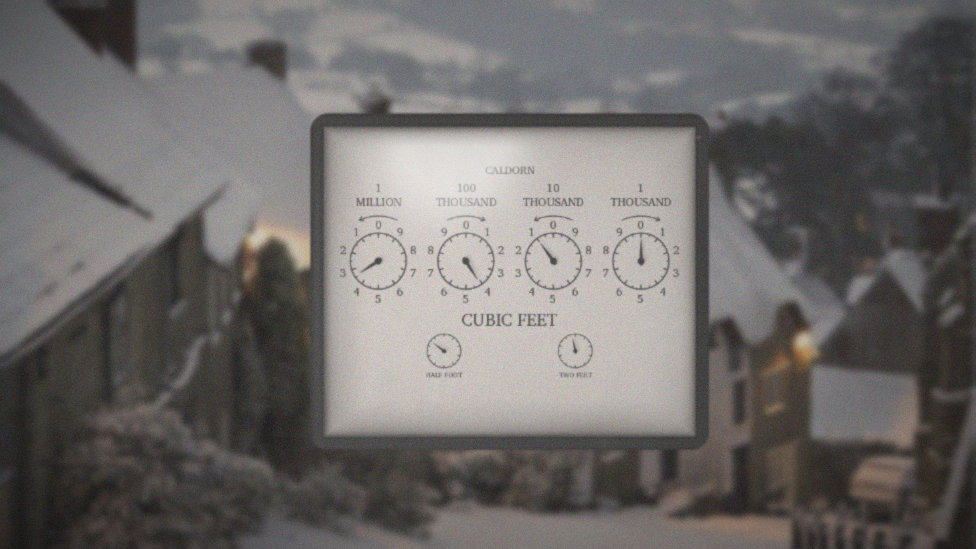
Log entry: 341000 ft³
